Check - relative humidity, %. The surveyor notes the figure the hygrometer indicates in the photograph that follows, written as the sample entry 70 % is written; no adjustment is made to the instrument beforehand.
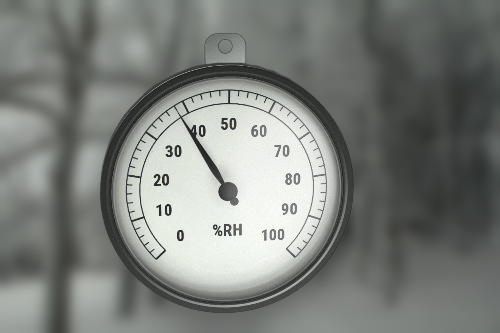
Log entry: 38 %
